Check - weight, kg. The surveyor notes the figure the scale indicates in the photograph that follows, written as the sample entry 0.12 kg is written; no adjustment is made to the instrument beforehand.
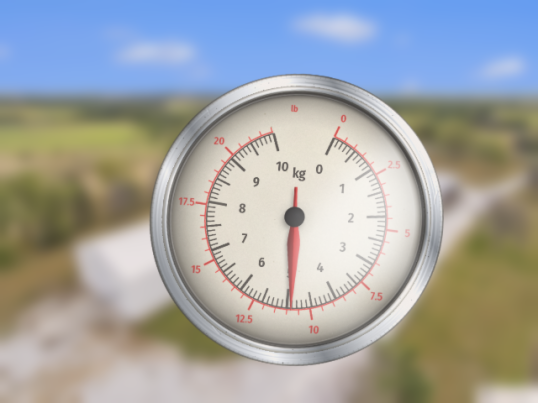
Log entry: 4.9 kg
